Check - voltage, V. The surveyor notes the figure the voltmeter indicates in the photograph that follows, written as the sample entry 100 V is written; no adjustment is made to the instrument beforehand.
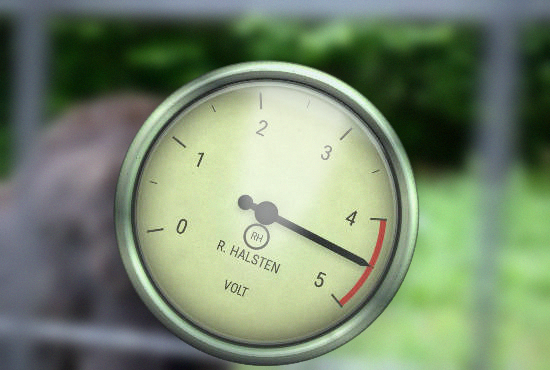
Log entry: 4.5 V
